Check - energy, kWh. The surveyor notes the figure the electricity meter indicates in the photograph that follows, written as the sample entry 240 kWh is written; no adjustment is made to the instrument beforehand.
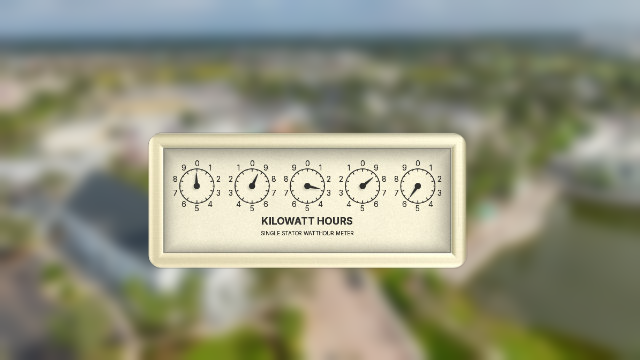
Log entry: 99286 kWh
